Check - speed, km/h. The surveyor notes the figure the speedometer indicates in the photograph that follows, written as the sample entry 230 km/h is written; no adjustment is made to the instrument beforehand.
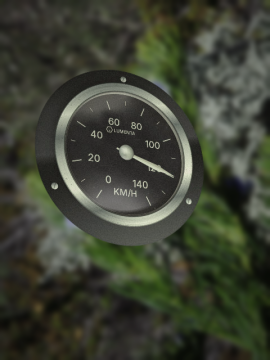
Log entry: 120 km/h
